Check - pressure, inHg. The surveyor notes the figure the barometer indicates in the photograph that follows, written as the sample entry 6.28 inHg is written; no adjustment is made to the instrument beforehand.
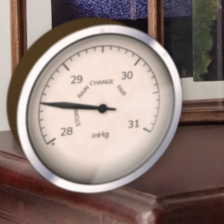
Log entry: 28.5 inHg
